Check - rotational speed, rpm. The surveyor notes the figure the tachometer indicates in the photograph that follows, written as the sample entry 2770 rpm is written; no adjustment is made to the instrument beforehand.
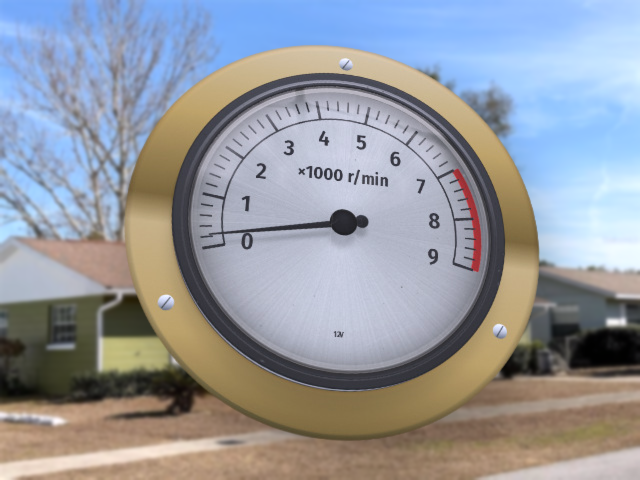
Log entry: 200 rpm
